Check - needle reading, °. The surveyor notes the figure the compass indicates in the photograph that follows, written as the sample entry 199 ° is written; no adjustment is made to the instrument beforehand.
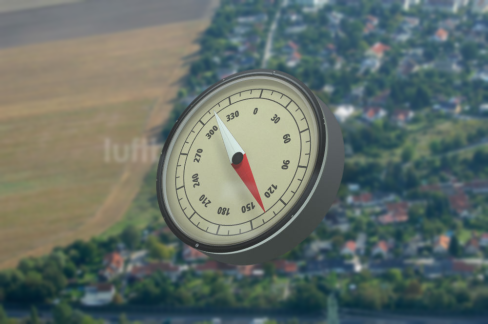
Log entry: 135 °
